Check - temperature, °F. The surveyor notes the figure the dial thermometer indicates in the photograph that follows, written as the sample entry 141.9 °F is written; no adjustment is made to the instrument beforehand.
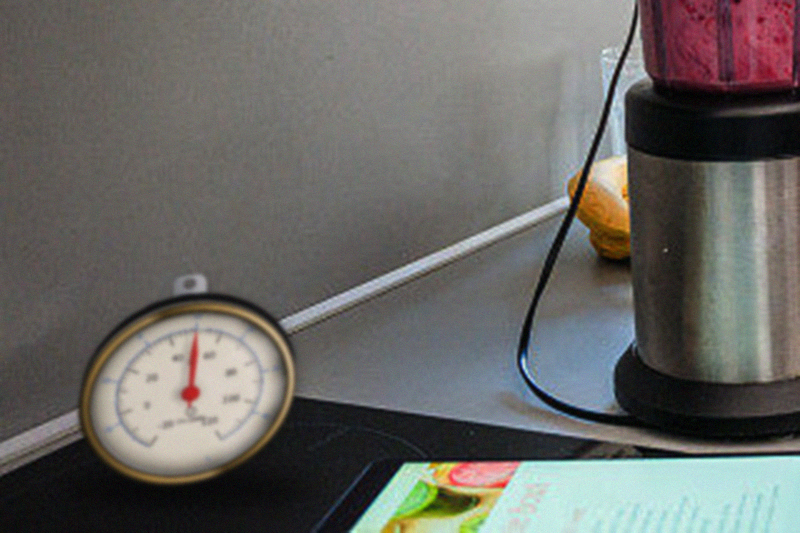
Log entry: 50 °F
